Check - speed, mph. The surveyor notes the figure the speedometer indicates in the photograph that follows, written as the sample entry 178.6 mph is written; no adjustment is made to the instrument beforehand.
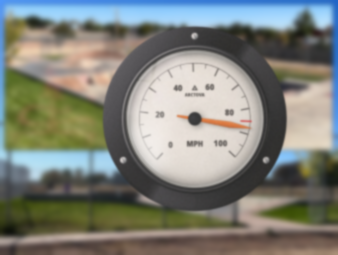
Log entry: 87.5 mph
